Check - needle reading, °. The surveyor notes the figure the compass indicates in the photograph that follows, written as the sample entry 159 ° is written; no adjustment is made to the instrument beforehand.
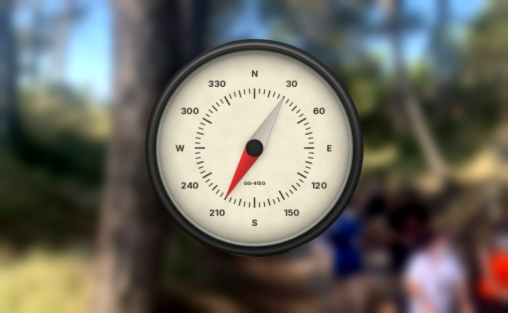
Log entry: 210 °
